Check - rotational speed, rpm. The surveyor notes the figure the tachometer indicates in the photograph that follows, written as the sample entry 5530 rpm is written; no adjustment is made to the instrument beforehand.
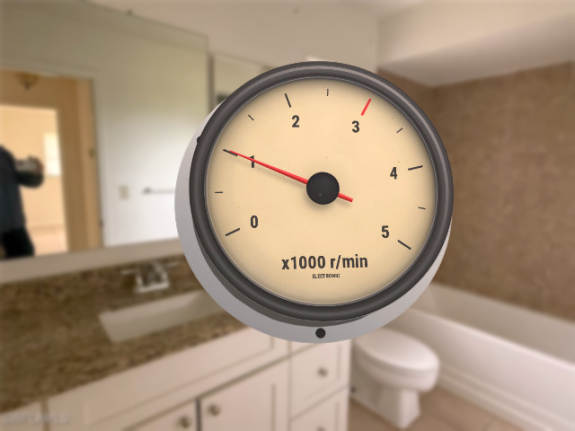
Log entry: 1000 rpm
